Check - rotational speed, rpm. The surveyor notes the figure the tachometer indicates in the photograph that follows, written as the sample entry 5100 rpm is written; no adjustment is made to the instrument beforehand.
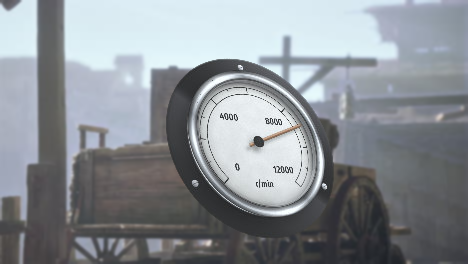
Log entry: 9000 rpm
